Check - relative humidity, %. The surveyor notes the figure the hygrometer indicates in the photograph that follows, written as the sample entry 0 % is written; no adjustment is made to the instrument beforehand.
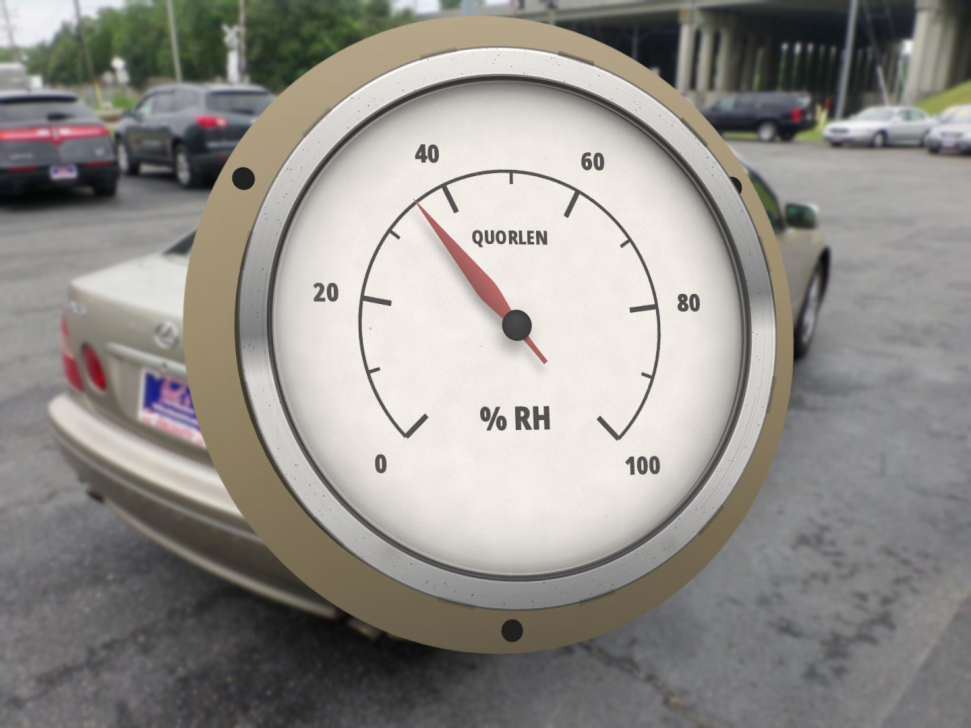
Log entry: 35 %
